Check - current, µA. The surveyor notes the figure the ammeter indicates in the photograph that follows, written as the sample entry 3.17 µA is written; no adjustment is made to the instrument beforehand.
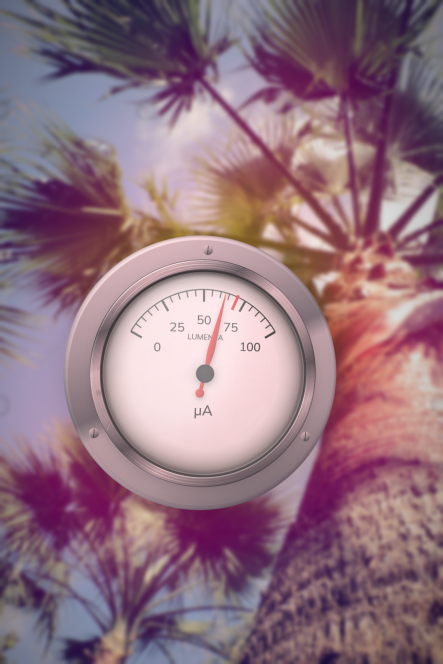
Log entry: 62.5 µA
